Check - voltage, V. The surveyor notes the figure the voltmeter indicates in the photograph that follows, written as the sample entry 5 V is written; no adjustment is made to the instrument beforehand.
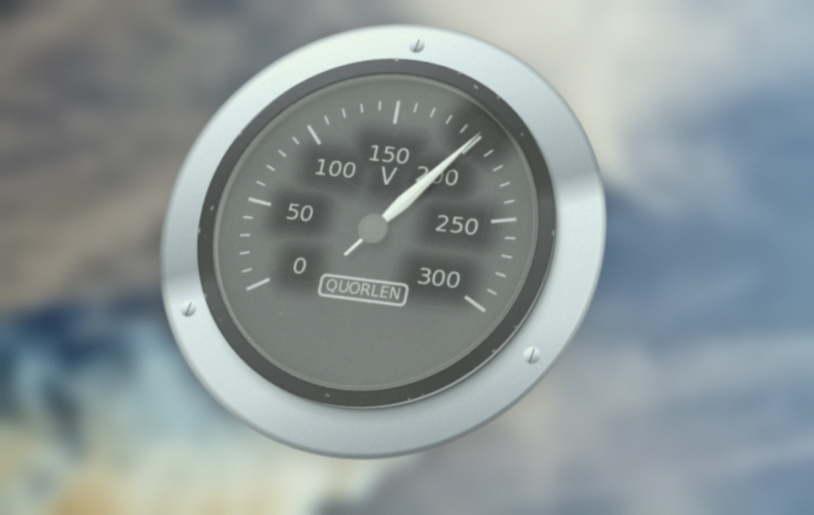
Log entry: 200 V
